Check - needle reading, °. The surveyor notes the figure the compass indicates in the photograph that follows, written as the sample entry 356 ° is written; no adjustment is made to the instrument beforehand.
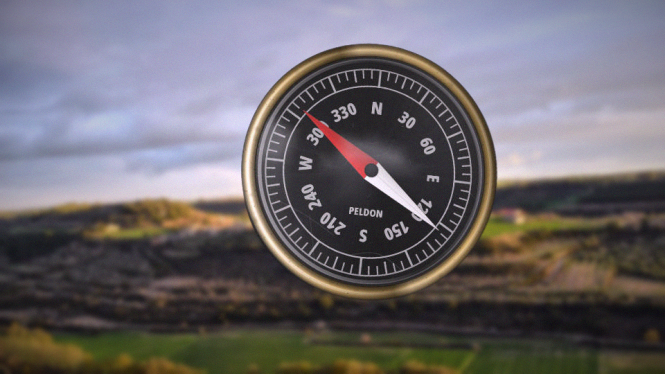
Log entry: 305 °
